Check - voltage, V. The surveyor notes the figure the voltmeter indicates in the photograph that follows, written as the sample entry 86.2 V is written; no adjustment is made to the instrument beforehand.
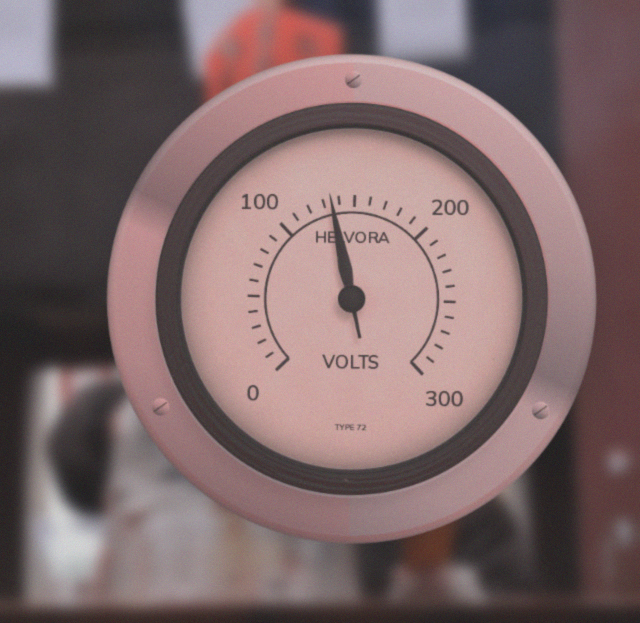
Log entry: 135 V
